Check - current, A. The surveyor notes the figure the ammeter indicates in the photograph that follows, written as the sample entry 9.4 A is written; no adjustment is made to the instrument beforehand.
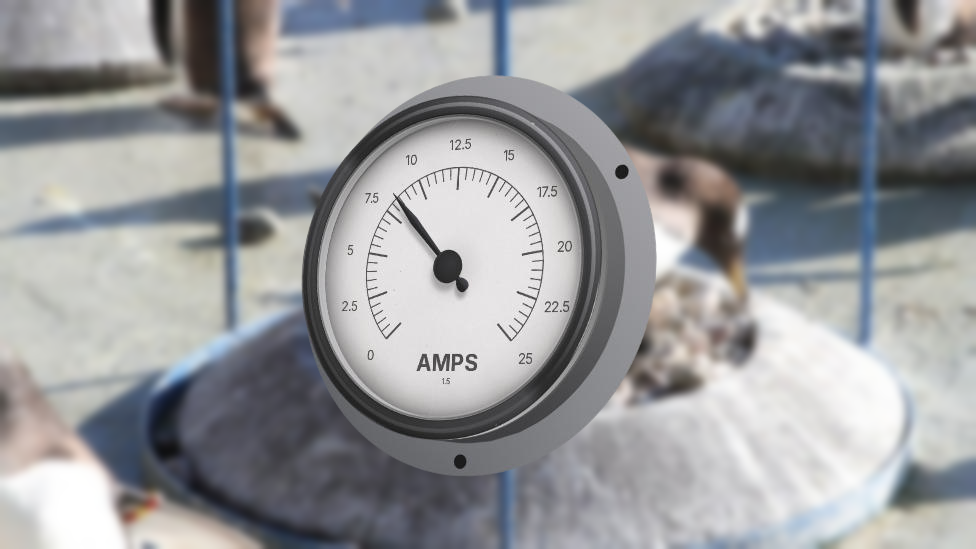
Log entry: 8.5 A
